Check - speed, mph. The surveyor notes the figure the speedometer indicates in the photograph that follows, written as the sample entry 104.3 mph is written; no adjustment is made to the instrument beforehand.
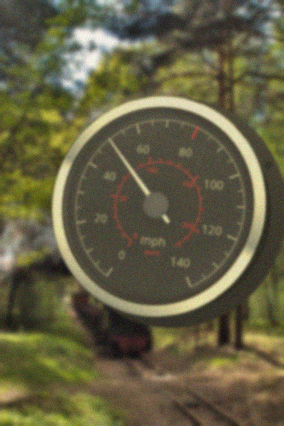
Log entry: 50 mph
